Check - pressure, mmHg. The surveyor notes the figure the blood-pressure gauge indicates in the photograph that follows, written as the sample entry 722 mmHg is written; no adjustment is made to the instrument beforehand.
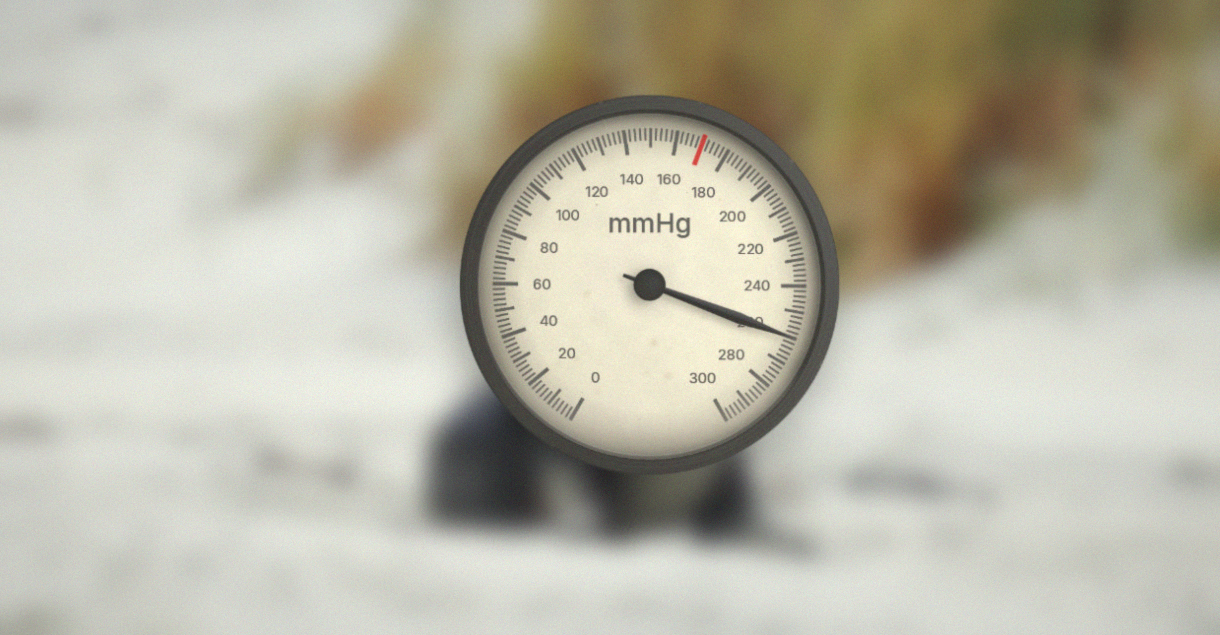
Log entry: 260 mmHg
